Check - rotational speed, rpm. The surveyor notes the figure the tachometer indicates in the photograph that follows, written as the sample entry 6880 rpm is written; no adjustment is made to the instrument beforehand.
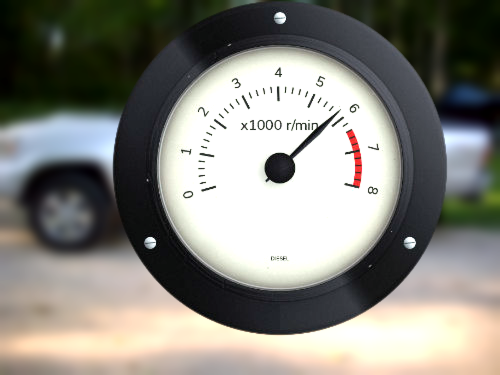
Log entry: 5800 rpm
